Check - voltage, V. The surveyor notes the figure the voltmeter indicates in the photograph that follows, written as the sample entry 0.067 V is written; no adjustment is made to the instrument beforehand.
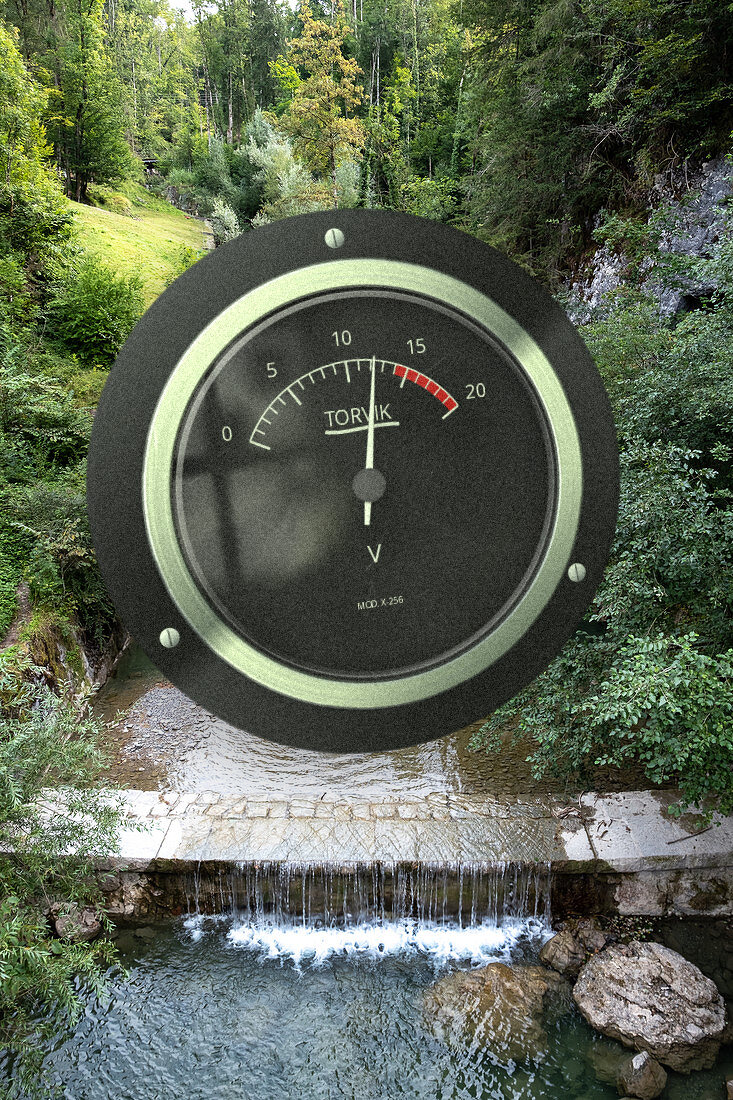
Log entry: 12 V
